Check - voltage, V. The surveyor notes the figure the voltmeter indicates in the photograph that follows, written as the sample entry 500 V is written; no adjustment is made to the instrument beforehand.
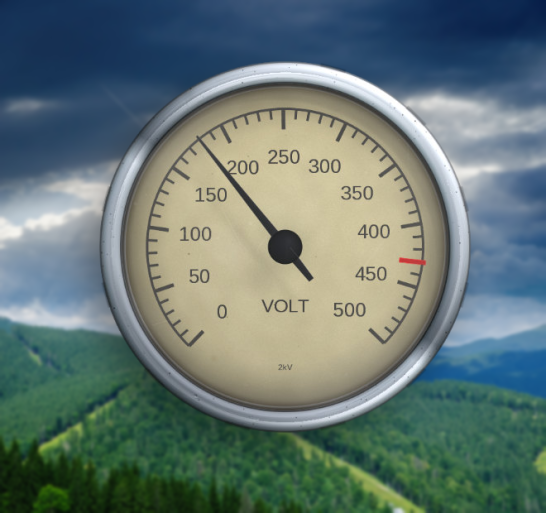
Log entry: 180 V
